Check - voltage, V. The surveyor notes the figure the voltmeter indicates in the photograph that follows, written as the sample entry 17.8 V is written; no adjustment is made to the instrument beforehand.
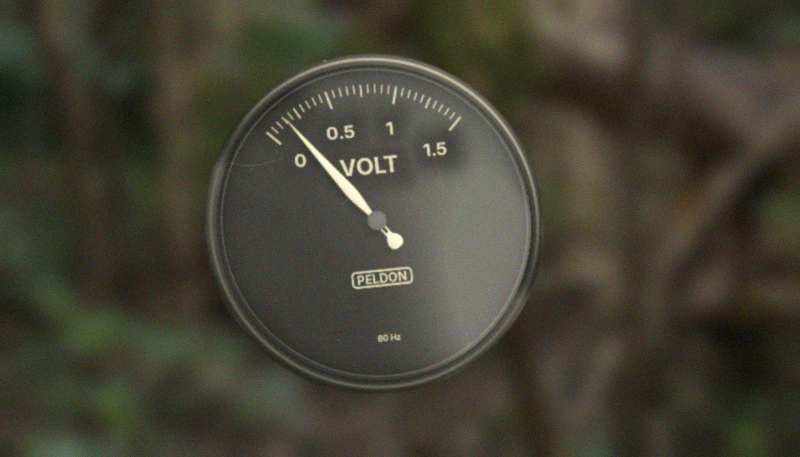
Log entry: 0.15 V
